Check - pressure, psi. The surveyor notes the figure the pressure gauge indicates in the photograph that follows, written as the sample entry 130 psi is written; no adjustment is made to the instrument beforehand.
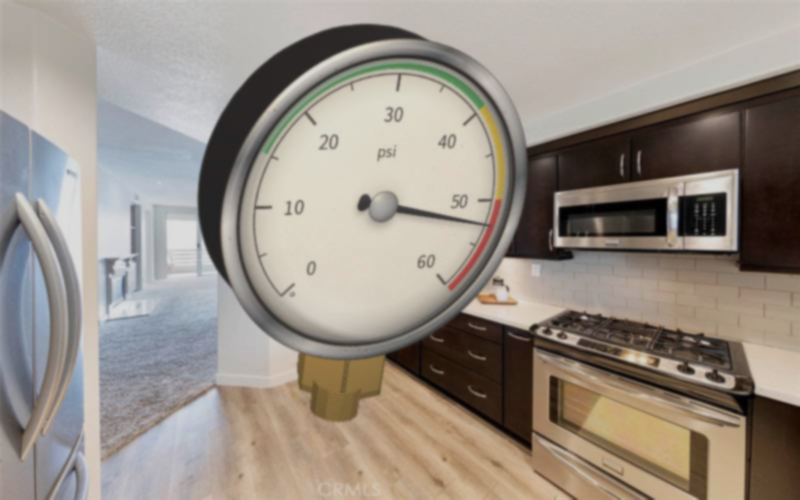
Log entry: 52.5 psi
